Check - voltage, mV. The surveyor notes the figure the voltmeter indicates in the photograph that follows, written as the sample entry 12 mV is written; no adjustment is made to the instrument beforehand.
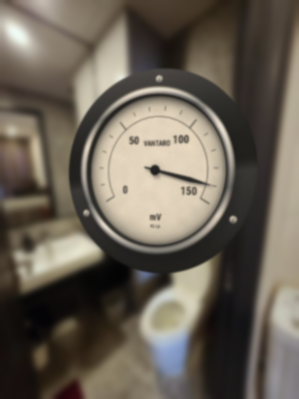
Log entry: 140 mV
